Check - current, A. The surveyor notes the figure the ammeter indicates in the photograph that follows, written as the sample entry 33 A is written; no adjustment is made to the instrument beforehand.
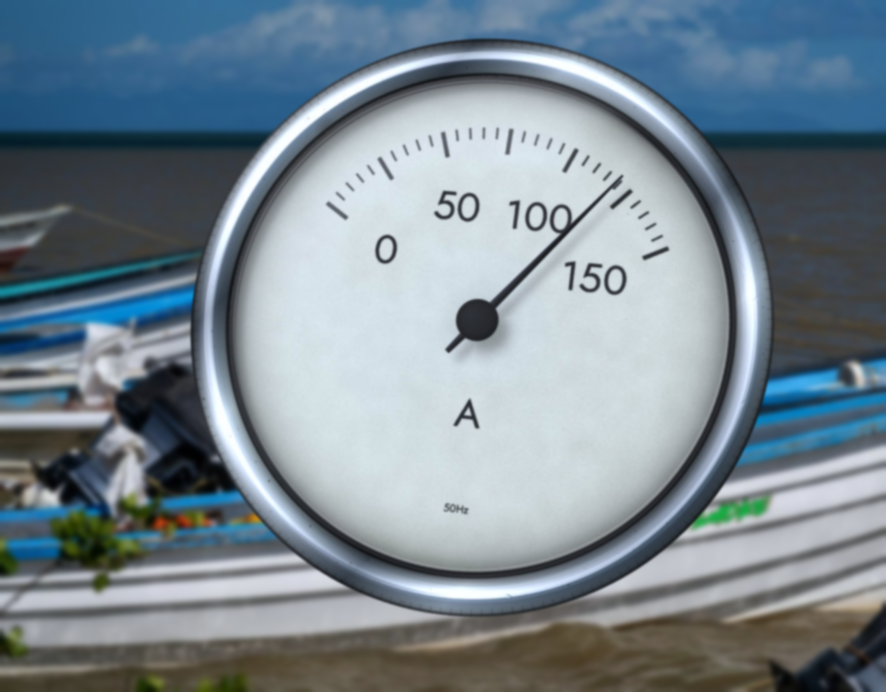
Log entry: 120 A
